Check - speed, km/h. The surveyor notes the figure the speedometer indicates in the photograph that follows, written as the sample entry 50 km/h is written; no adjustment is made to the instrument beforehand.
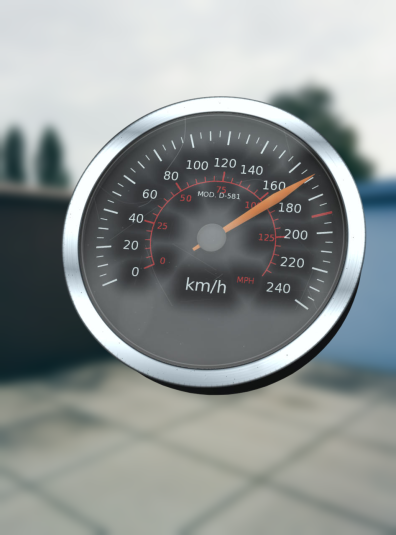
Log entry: 170 km/h
